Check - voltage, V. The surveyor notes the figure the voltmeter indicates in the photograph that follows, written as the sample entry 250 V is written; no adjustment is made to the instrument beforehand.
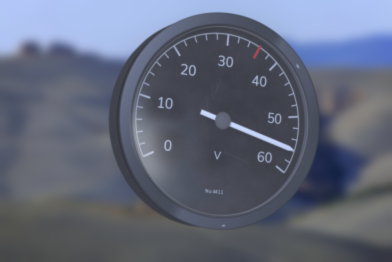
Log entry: 56 V
